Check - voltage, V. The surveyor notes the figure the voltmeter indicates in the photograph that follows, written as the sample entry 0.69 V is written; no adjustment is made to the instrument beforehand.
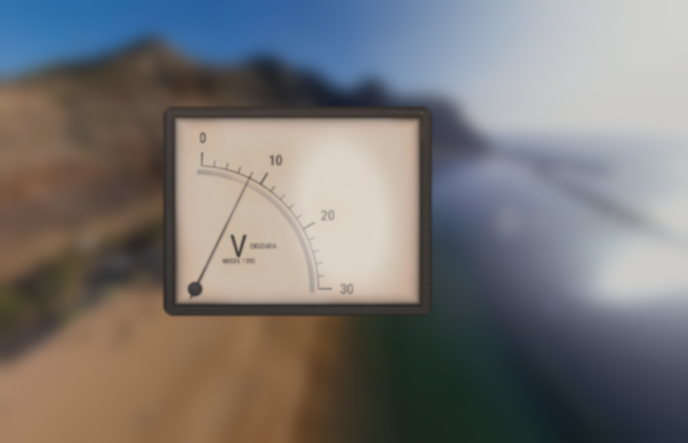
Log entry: 8 V
